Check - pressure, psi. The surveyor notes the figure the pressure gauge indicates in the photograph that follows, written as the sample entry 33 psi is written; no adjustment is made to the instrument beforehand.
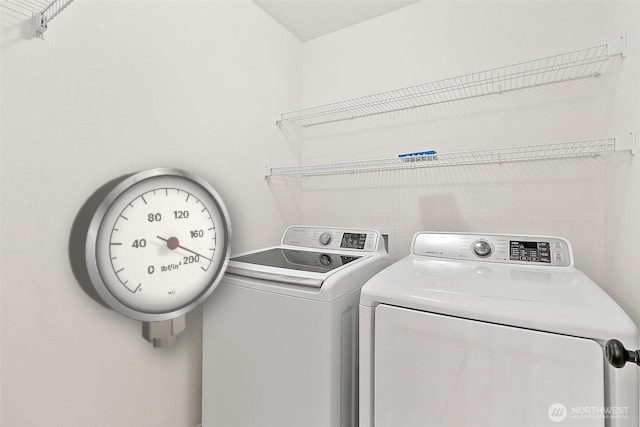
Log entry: 190 psi
